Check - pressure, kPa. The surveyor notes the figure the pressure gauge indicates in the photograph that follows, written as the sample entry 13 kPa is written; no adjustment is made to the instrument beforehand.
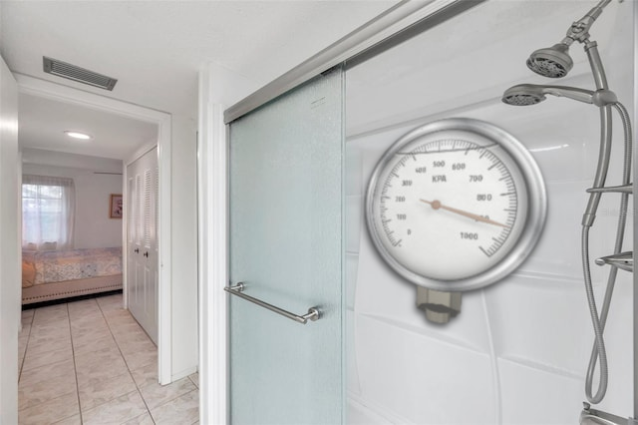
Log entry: 900 kPa
